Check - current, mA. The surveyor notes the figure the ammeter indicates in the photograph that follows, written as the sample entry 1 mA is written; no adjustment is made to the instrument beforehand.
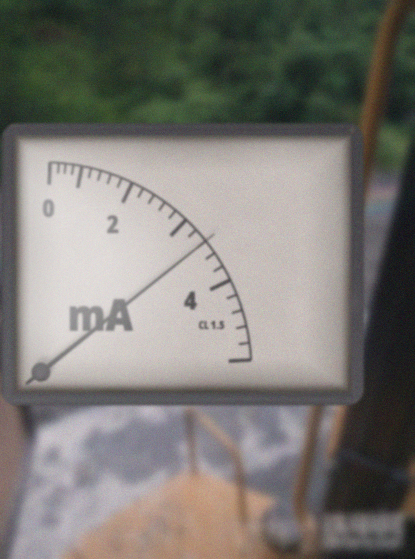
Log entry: 3.4 mA
